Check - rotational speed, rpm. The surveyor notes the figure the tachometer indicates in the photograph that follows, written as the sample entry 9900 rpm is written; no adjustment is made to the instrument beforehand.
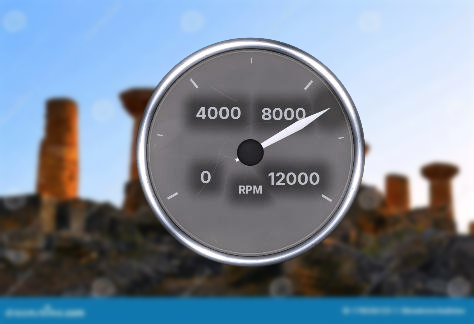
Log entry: 9000 rpm
